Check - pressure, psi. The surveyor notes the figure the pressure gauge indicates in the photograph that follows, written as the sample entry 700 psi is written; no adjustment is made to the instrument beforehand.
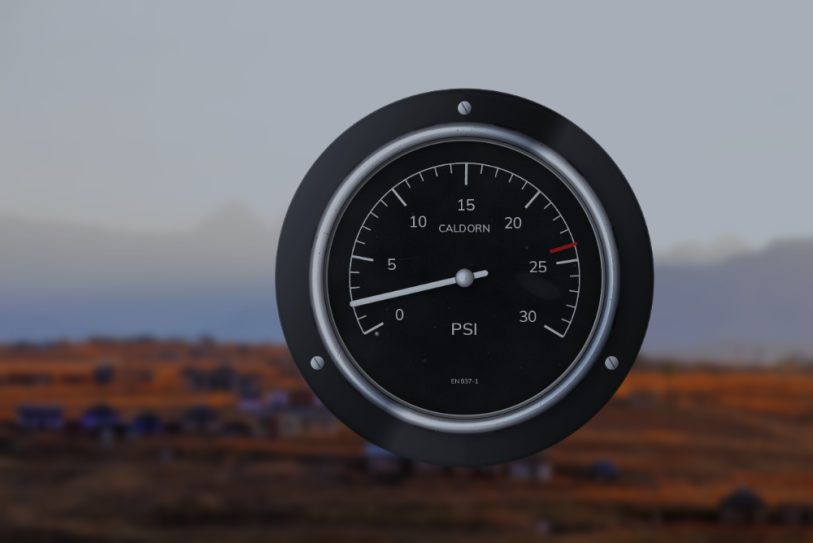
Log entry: 2 psi
